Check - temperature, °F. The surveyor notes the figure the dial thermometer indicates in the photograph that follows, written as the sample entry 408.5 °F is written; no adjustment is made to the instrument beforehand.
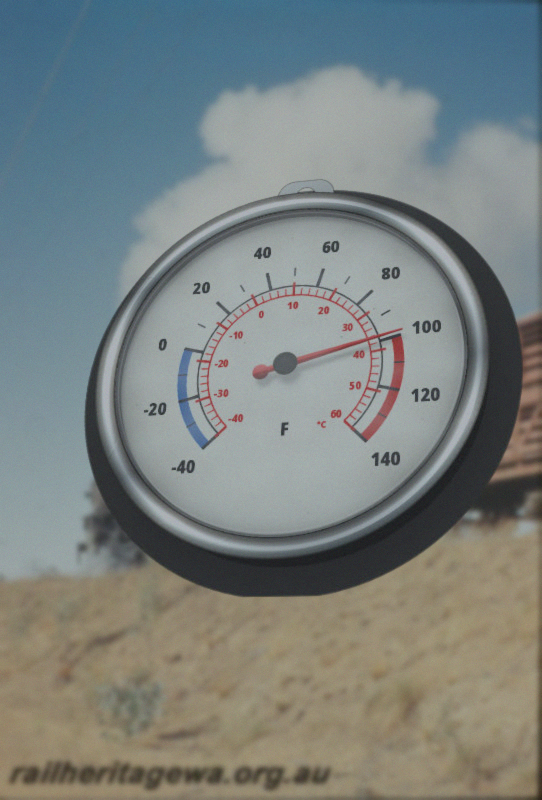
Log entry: 100 °F
